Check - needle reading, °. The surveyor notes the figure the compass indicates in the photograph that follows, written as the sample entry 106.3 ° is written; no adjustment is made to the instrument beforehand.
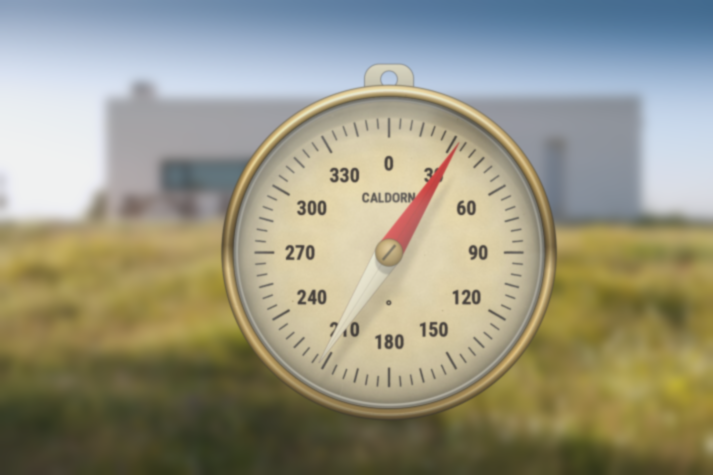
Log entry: 32.5 °
